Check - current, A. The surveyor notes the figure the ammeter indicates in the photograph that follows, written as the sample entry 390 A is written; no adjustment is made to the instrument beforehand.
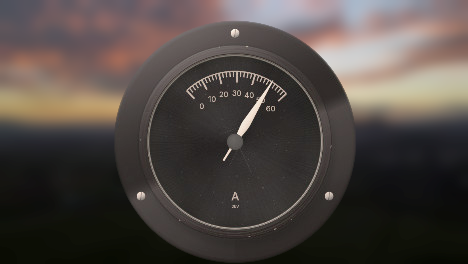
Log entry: 50 A
